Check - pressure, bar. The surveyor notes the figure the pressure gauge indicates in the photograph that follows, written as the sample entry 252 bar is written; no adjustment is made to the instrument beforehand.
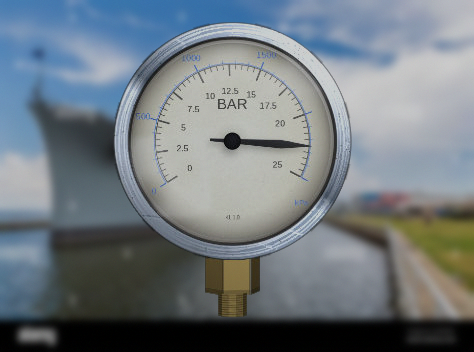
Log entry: 22.5 bar
